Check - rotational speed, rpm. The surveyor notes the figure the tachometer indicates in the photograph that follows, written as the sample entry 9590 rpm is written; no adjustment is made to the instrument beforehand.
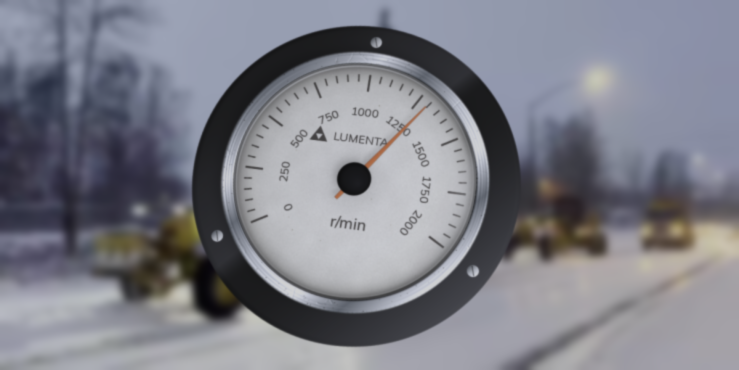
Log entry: 1300 rpm
